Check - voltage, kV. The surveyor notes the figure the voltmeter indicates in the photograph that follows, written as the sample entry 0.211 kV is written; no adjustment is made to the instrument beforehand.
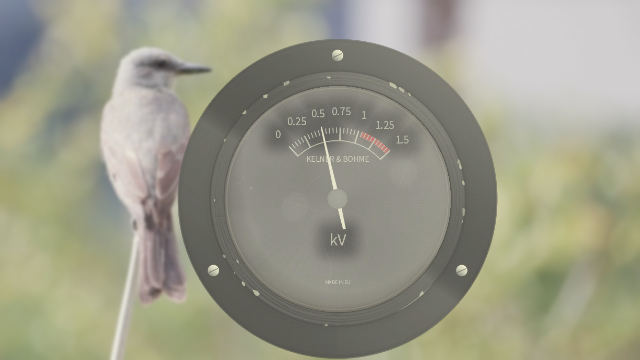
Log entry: 0.5 kV
